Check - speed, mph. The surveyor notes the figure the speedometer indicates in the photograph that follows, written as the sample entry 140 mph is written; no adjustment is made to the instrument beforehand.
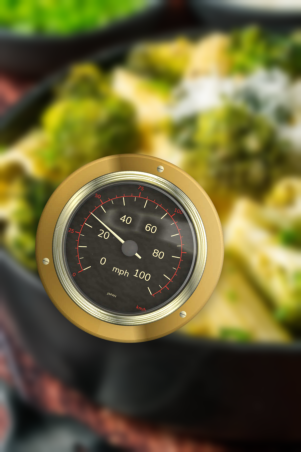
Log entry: 25 mph
